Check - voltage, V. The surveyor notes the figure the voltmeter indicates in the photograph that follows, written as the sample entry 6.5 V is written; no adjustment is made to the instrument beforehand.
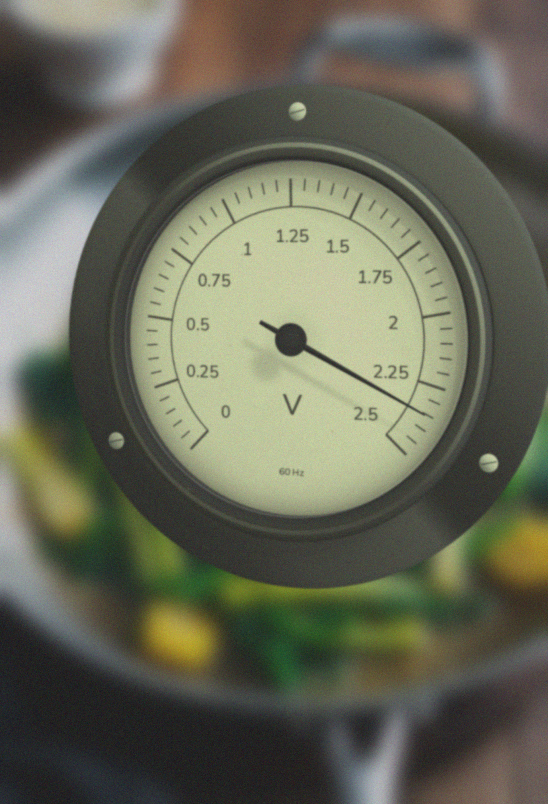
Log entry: 2.35 V
